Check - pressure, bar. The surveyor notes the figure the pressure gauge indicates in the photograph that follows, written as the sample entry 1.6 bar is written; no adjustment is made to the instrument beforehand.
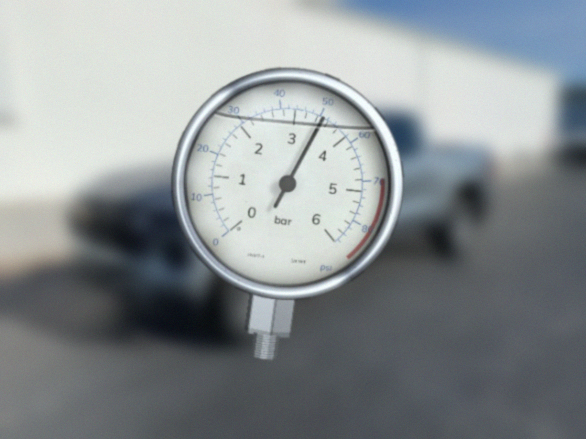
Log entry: 3.5 bar
